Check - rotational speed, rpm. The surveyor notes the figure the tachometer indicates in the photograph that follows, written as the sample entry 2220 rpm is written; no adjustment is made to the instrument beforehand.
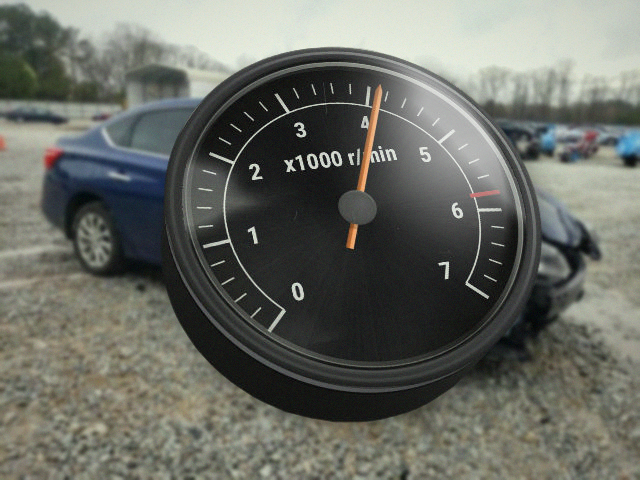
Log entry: 4100 rpm
